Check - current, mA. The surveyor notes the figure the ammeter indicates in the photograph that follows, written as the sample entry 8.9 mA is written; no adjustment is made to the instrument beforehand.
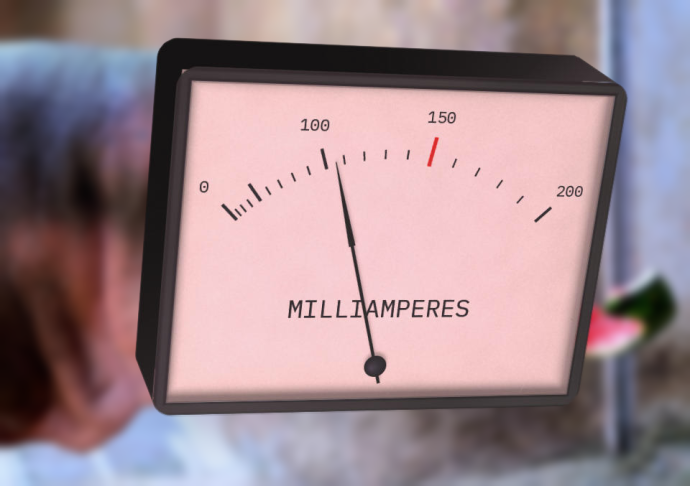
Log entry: 105 mA
